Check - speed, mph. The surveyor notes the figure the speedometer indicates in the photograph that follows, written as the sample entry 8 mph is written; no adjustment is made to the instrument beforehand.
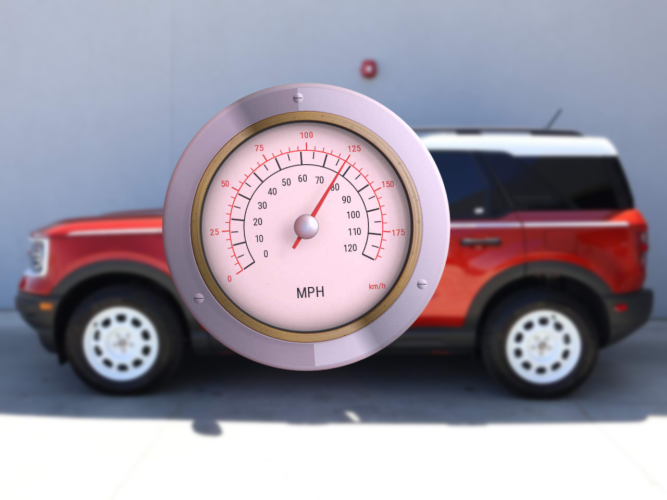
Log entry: 77.5 mph
